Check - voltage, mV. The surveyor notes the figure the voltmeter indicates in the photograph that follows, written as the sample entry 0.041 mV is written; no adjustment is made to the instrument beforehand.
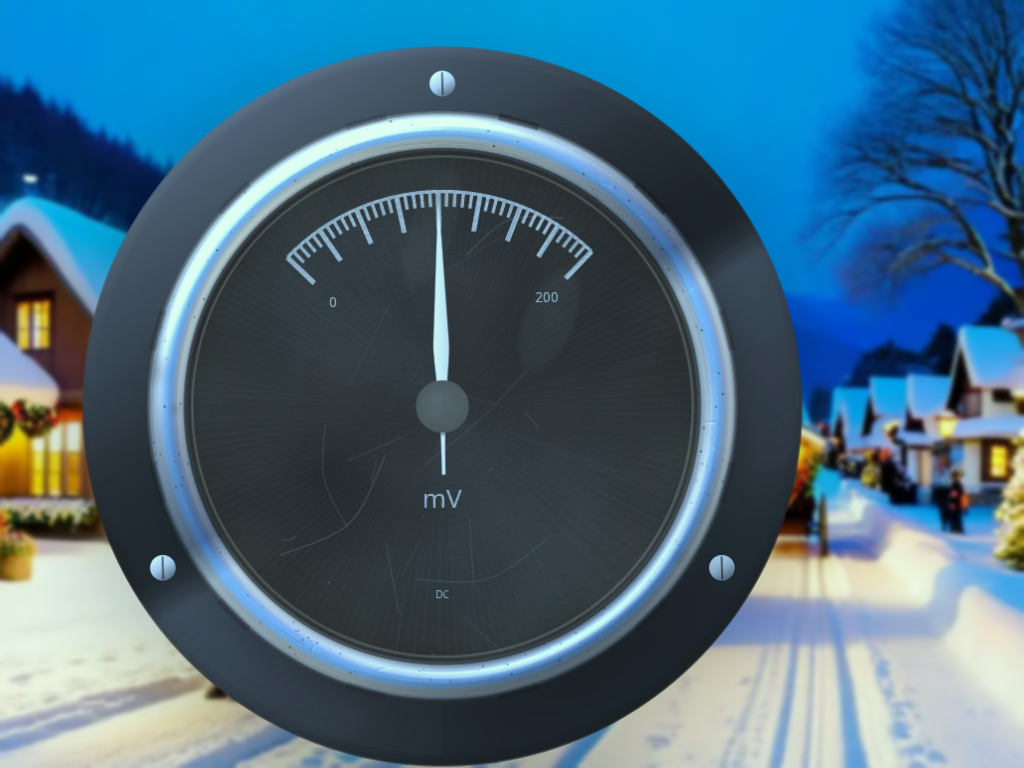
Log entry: 100 mV
